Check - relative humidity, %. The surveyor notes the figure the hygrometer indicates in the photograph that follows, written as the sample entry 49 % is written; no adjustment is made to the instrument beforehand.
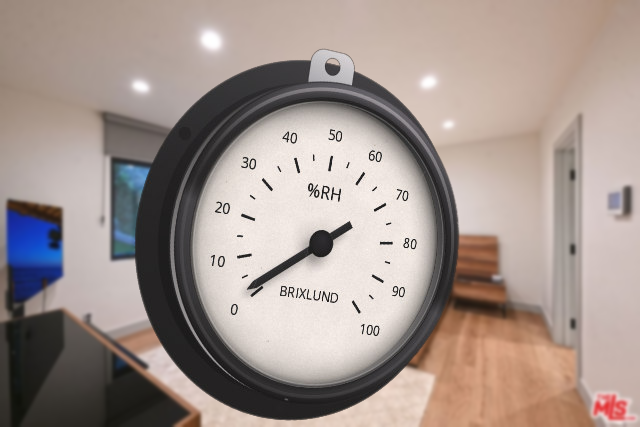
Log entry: 2.5 %
